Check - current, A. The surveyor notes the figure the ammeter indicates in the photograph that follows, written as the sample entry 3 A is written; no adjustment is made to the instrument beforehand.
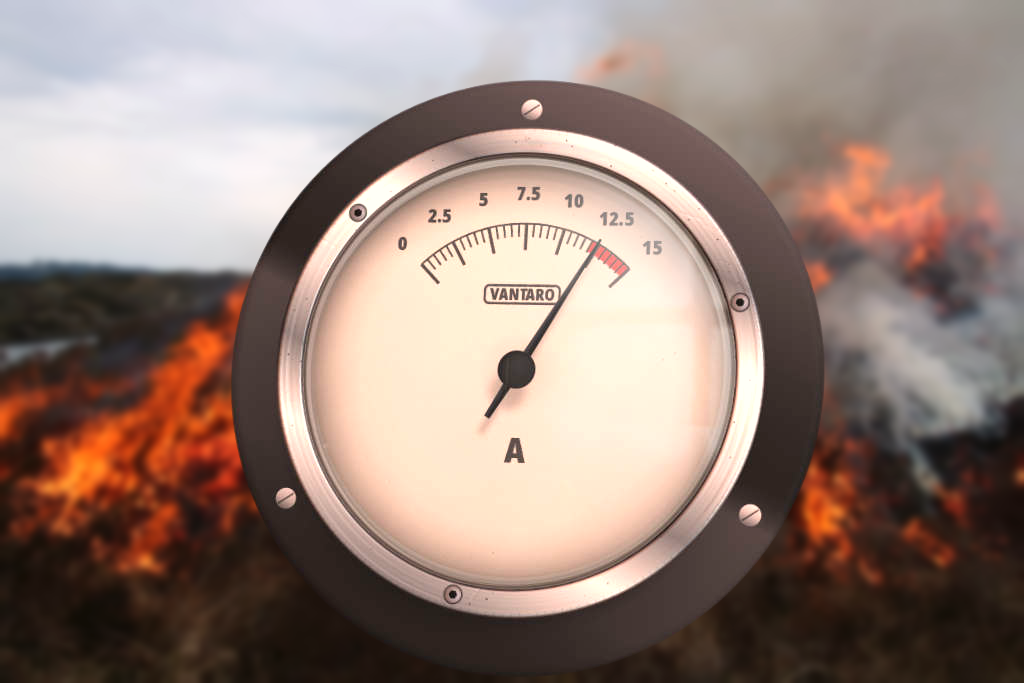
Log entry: 12.5 A
